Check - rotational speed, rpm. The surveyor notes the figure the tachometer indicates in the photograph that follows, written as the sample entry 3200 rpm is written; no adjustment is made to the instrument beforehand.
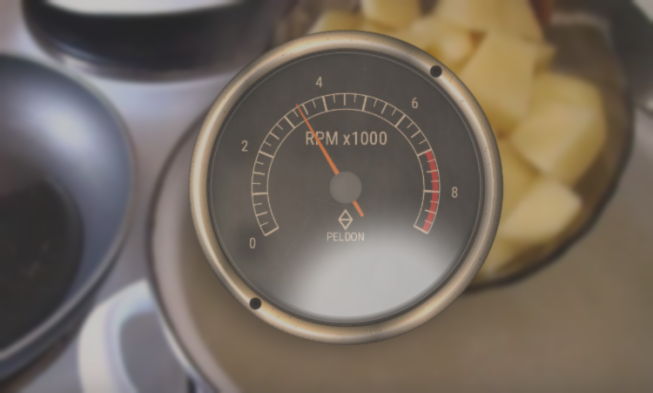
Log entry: 3375 rpm
